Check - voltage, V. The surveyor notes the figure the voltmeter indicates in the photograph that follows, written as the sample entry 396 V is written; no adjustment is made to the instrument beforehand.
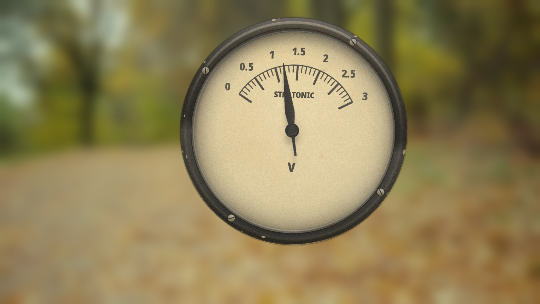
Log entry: 1.2 V
